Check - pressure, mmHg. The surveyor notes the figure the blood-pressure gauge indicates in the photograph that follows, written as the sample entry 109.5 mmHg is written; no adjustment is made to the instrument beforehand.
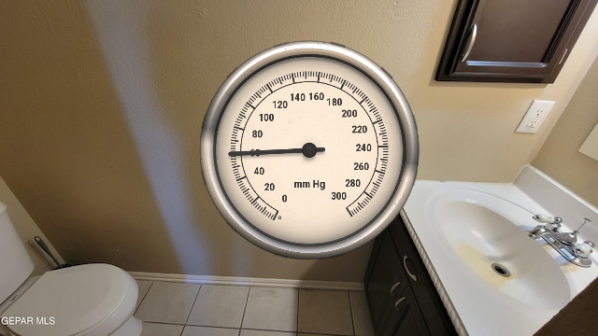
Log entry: 60 mmHg
